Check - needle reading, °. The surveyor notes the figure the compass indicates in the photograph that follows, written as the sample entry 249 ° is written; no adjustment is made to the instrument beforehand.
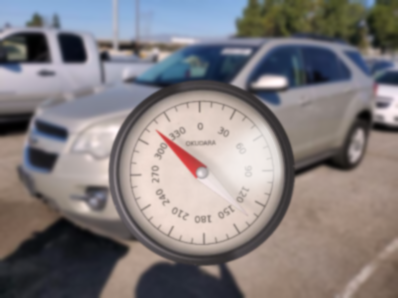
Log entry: 315 °
